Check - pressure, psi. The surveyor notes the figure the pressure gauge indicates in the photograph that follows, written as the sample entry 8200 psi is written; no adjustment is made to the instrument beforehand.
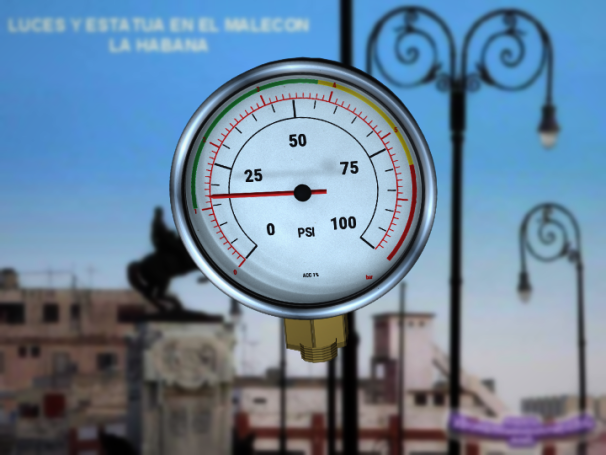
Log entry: 17.5 psi
